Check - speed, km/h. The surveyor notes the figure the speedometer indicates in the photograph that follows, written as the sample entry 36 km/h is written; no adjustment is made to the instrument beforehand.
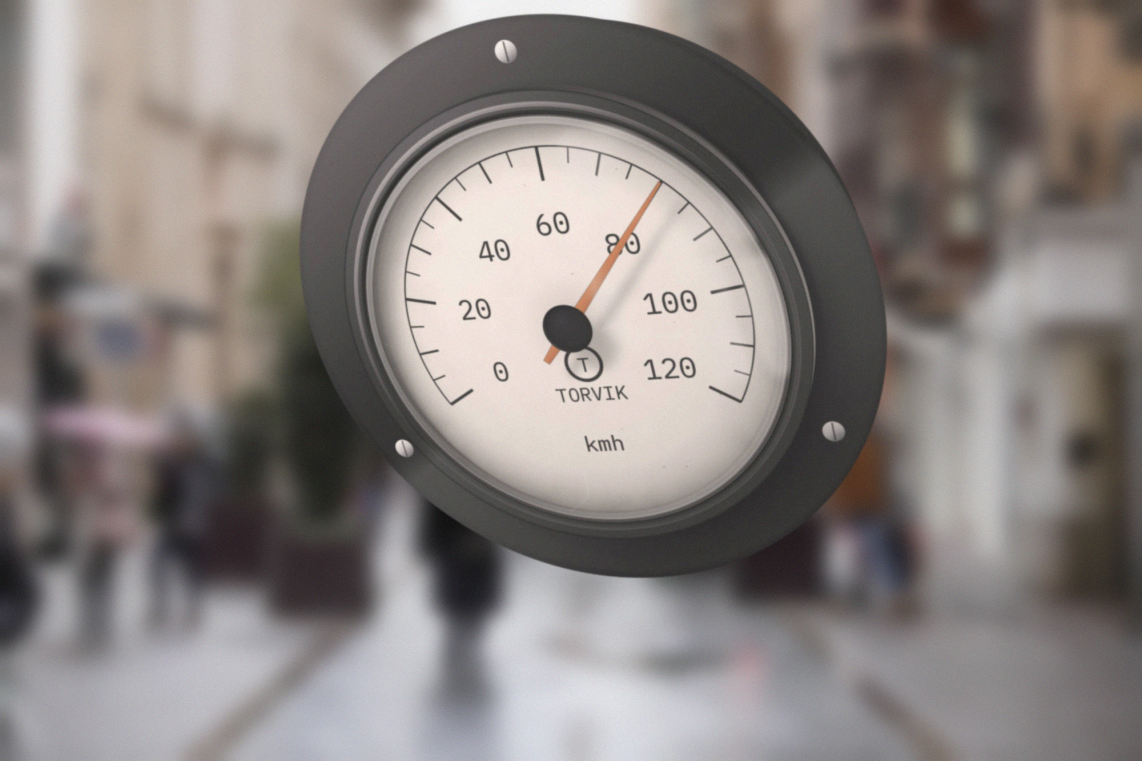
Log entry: 80 km/h
